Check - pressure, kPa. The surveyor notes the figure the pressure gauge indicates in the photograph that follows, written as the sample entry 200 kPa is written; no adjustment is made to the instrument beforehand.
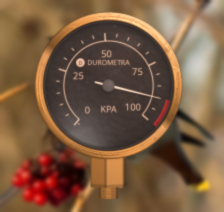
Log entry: 90 kPa
